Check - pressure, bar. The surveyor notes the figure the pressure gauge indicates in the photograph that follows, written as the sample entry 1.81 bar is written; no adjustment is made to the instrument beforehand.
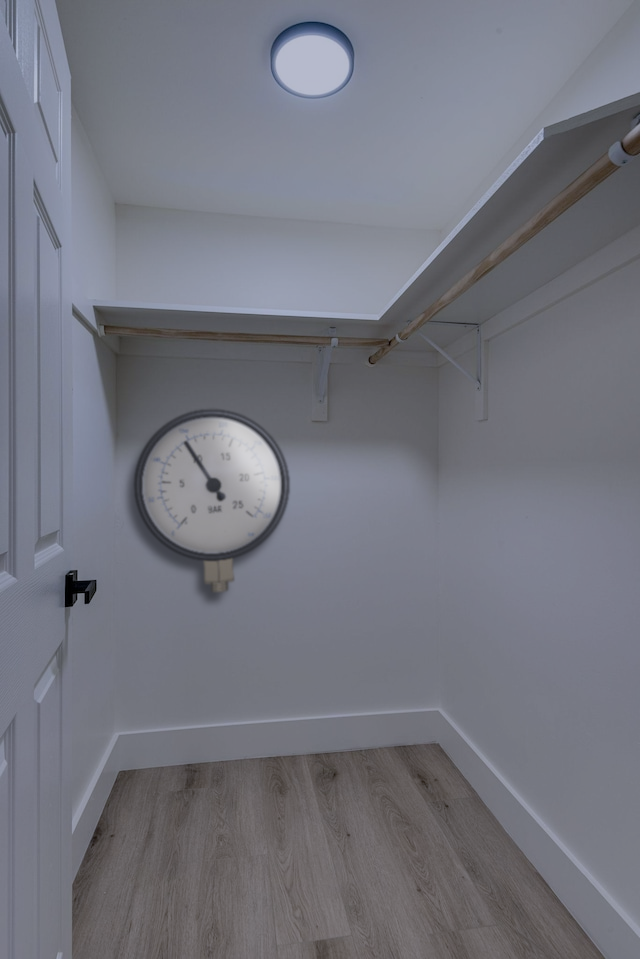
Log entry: 10 bar
